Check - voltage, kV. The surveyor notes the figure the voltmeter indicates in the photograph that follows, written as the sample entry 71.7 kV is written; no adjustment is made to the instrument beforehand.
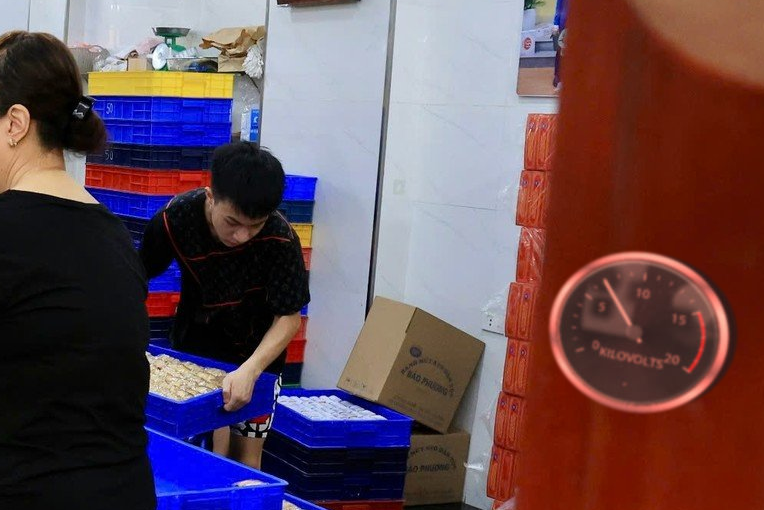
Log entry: 7 kV
